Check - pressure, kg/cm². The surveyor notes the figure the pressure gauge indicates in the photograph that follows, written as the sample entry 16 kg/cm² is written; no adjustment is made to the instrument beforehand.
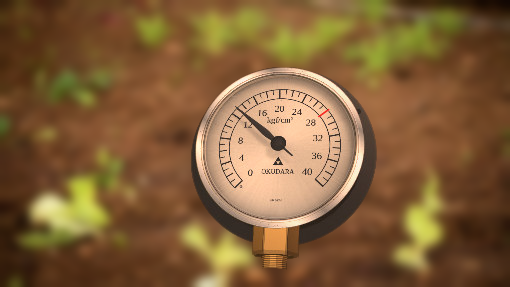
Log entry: 13 kg/cm²
